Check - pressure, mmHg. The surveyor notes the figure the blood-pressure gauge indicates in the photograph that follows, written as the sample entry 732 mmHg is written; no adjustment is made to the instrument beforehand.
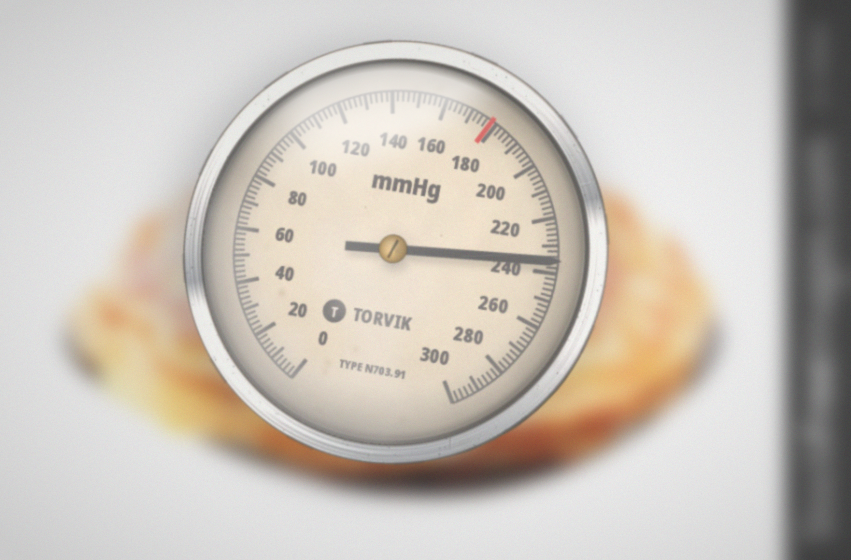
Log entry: 236 mmHg
